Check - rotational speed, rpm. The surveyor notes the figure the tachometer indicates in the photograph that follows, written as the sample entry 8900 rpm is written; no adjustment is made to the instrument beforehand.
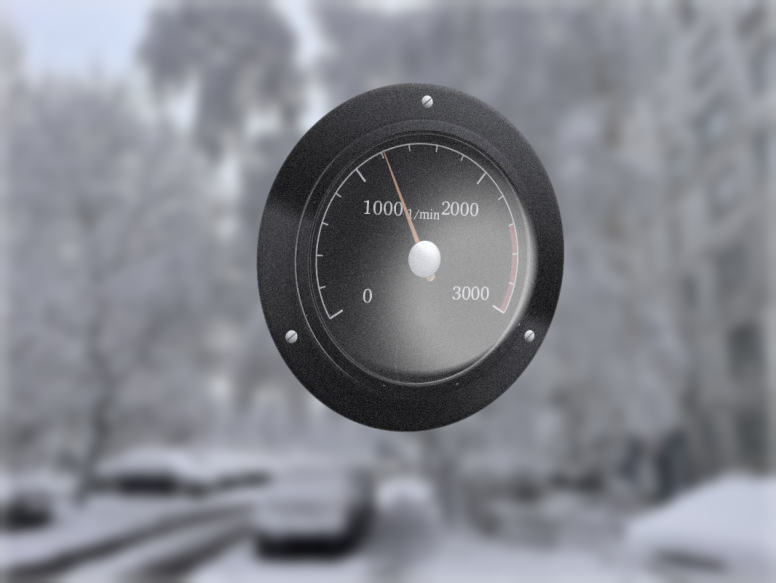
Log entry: 1200 rpm
